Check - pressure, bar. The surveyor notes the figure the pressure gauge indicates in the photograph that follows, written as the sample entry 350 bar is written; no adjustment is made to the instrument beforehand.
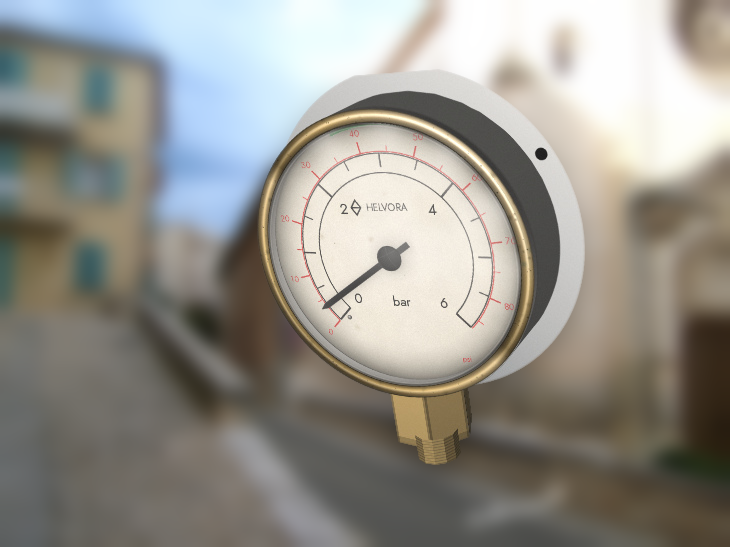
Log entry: 0.25 bar
